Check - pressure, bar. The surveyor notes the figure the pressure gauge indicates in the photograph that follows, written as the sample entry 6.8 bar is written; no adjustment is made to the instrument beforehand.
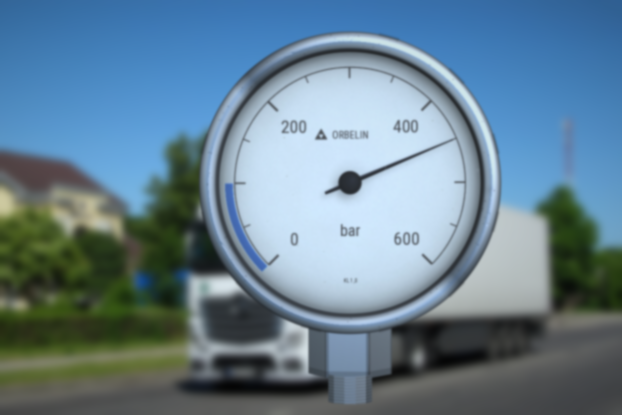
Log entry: 450 bar
